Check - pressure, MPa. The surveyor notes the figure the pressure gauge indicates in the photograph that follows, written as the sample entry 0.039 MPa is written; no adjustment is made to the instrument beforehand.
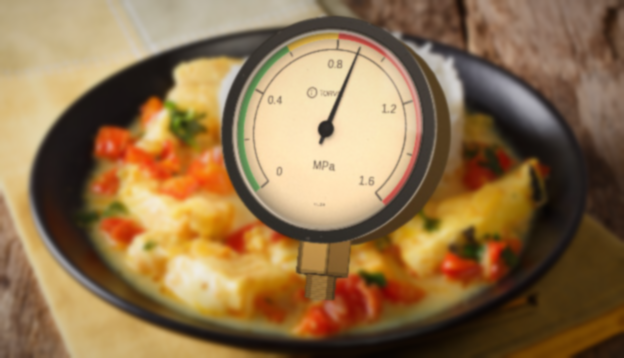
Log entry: 0.9 MPa
